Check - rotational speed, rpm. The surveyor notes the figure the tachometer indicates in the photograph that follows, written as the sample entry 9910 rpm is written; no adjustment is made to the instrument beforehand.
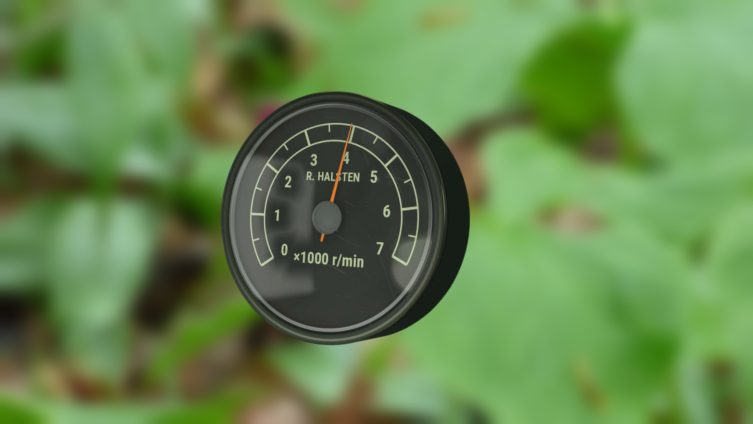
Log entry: 4000 rpm
